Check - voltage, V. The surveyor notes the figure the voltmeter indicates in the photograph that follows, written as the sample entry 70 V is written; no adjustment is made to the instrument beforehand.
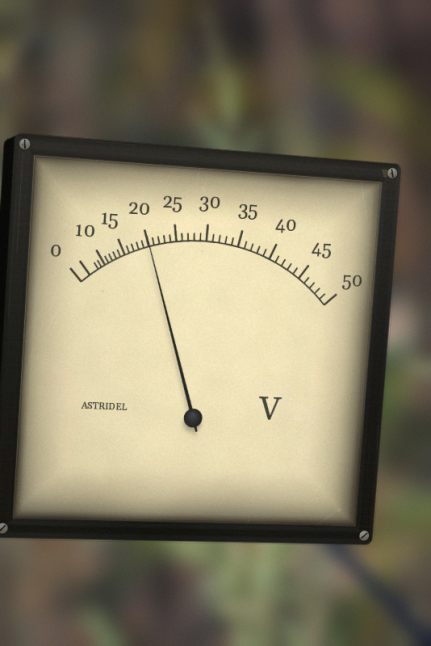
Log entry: 20 V
